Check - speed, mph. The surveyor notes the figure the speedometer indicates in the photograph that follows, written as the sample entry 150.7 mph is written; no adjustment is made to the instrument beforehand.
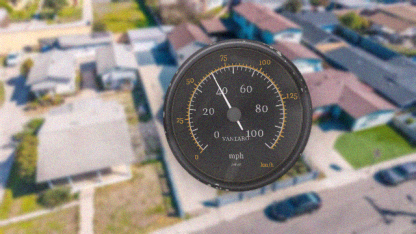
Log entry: 40 mph
